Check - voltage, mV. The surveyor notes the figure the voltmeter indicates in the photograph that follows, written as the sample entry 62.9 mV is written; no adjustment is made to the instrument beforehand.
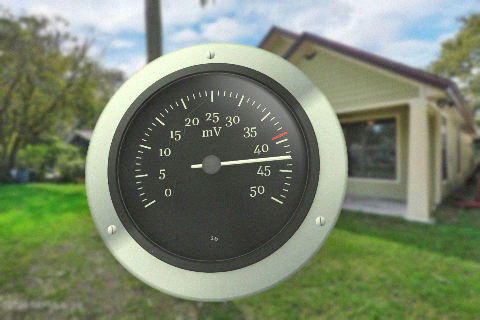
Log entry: 43 mV
